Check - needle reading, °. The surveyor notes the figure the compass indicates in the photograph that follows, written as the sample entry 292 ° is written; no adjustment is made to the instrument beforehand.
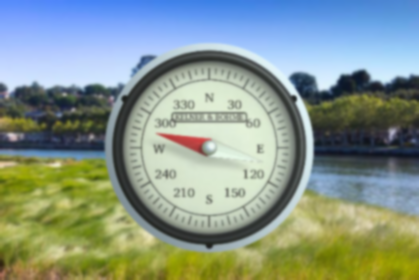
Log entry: 285 °
